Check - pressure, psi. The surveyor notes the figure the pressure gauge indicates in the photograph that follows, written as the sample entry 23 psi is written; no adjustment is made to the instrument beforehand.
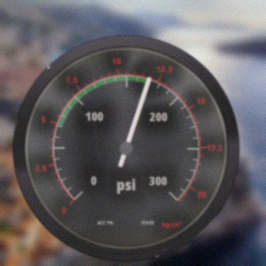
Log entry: 170 psi
